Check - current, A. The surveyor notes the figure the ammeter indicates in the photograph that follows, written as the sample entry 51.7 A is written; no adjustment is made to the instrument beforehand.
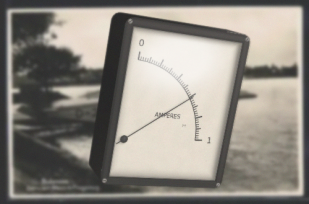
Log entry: 0.6 A
